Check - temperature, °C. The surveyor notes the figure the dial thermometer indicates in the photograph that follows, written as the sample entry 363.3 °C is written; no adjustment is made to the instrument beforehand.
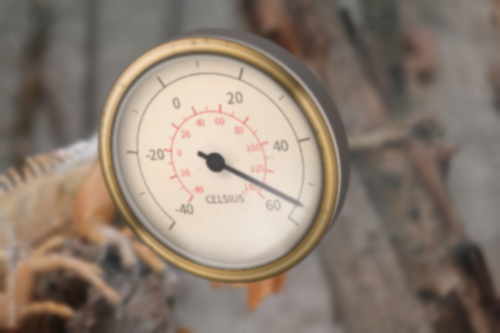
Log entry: 55 °C
